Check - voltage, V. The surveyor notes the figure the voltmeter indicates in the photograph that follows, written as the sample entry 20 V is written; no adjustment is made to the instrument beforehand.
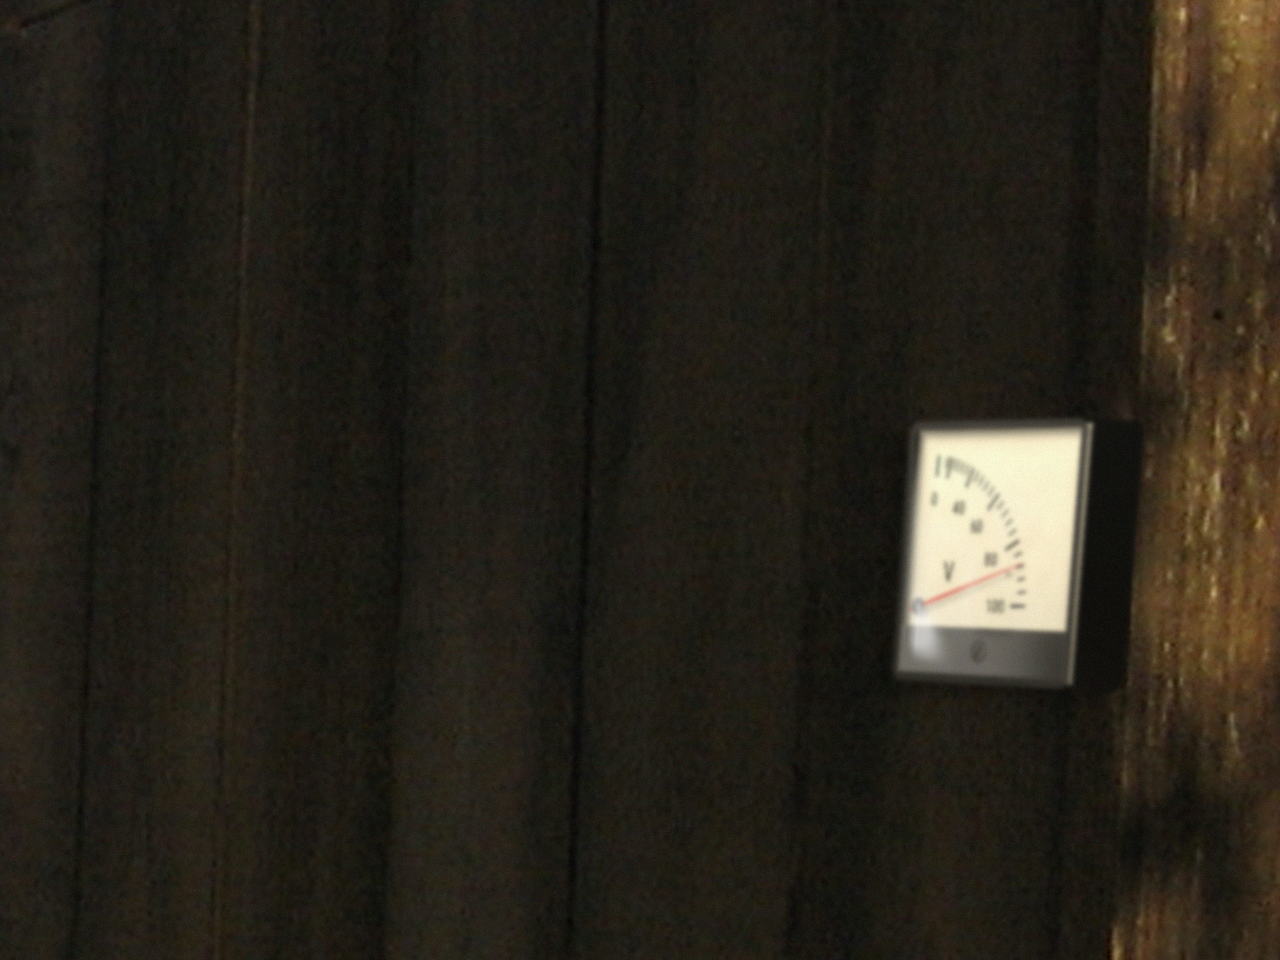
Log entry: 88 V
